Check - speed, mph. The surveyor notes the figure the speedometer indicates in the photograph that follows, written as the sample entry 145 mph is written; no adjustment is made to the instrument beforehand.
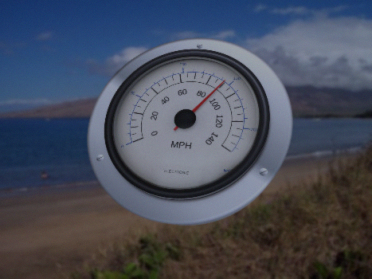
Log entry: 90 mph
